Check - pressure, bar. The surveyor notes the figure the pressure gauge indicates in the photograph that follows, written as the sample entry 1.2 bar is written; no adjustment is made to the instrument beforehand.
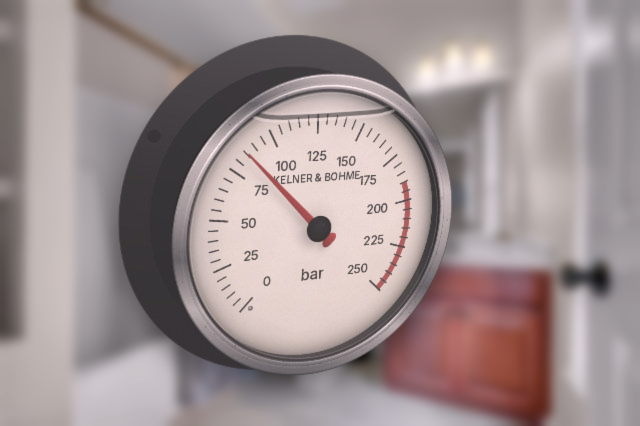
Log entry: 85 bar
